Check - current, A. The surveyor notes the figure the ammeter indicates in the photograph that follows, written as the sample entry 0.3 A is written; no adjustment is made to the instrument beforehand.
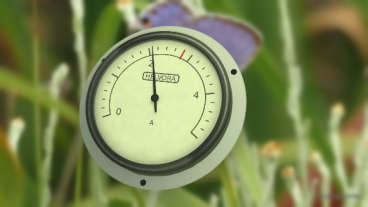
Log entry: 2.1 A
